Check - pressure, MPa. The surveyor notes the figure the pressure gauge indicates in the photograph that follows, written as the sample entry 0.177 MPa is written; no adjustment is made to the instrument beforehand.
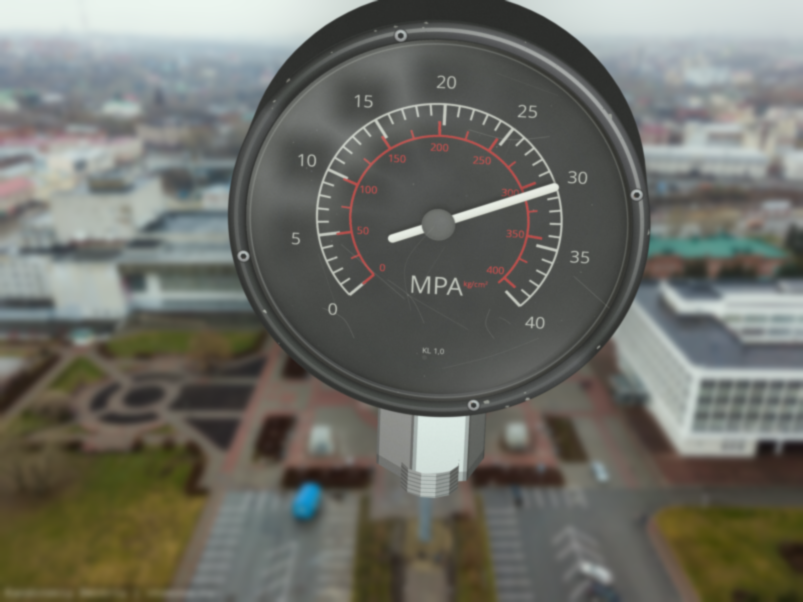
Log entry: 30 MPa
